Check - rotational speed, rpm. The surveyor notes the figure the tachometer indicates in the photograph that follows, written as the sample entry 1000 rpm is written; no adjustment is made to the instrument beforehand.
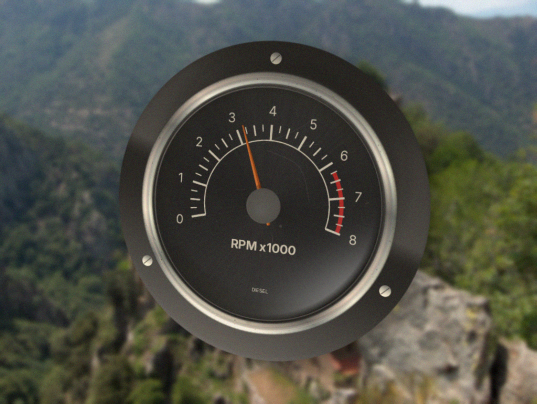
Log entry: 3250 rpm
